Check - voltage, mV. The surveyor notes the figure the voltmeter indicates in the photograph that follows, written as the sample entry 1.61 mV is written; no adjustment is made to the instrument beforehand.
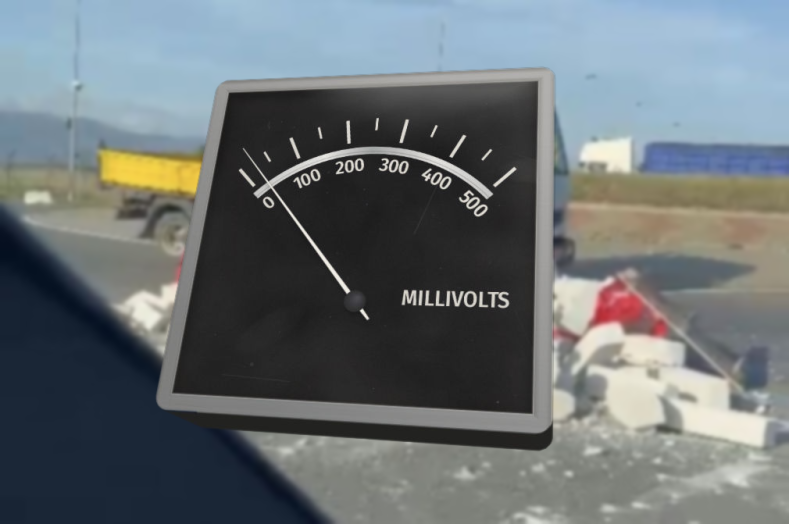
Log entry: 25 mV
